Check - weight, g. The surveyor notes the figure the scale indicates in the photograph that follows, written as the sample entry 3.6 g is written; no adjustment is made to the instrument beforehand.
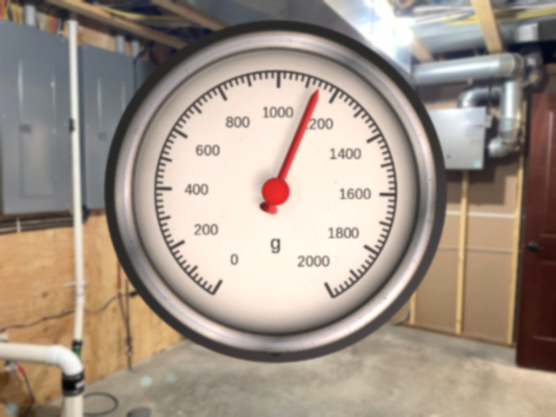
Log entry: 1140 g
